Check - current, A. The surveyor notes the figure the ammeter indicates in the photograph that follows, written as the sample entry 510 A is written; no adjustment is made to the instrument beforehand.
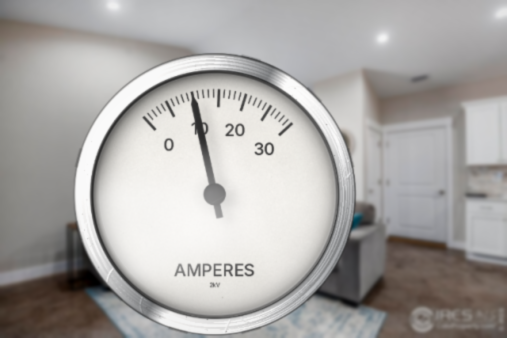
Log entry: 10 A
